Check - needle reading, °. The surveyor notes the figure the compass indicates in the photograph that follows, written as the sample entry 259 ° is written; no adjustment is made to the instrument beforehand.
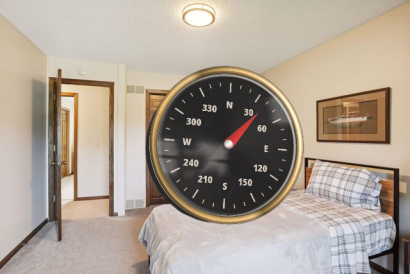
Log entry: 40 °
